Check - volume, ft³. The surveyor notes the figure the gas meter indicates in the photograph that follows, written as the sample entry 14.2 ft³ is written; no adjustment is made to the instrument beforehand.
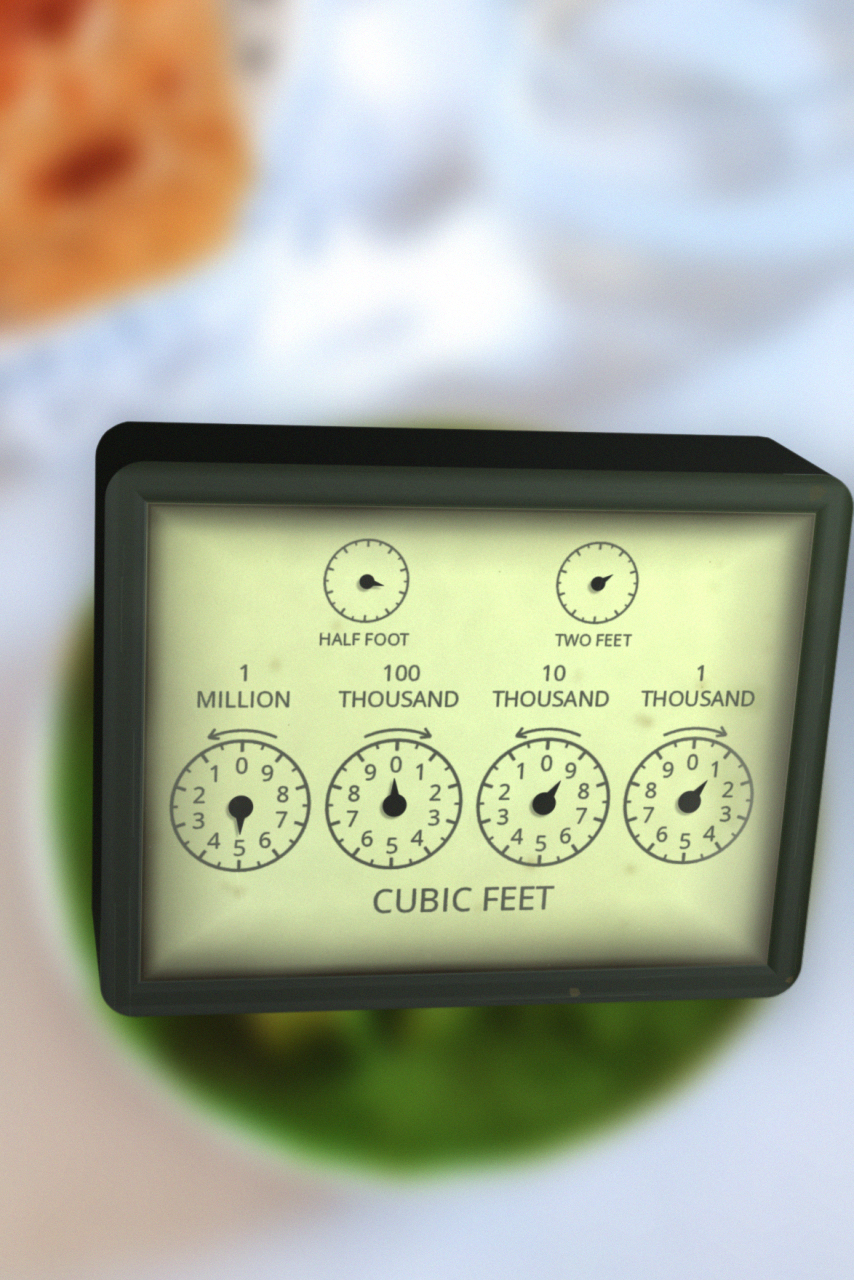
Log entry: 499100 ft³
